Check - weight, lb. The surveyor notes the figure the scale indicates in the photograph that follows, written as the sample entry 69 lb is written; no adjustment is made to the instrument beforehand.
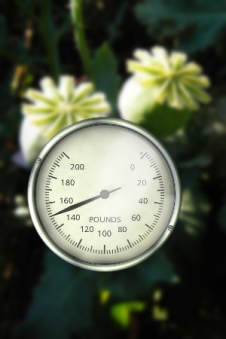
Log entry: 150 lb
